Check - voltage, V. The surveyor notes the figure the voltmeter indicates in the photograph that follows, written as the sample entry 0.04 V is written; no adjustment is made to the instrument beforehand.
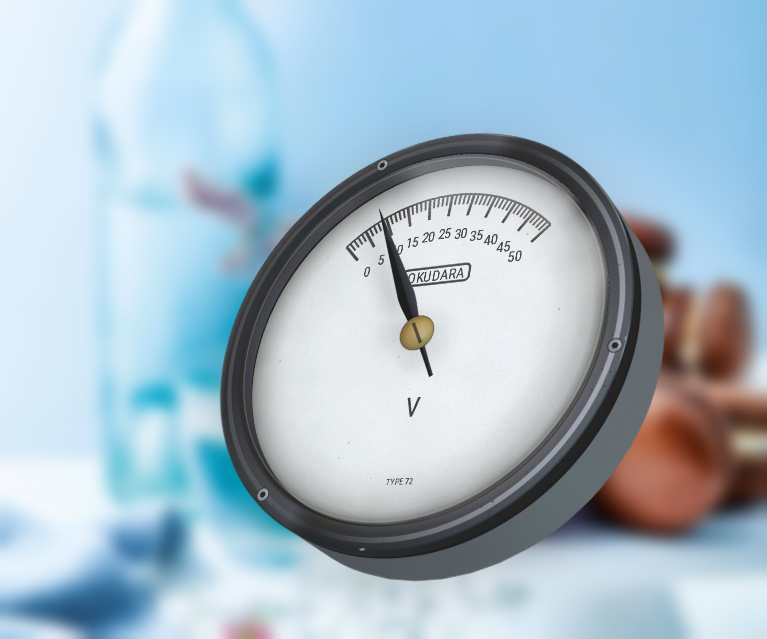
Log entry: 10 V
